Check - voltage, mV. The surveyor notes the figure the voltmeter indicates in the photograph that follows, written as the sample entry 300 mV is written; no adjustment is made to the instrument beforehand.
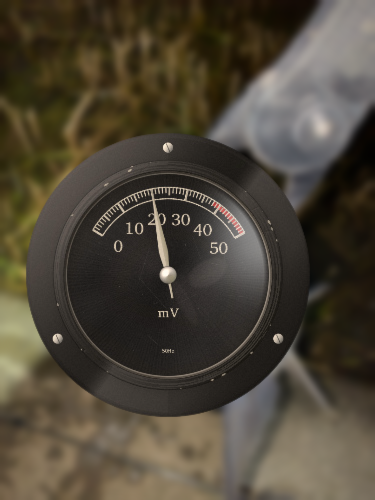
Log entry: 20 mV
